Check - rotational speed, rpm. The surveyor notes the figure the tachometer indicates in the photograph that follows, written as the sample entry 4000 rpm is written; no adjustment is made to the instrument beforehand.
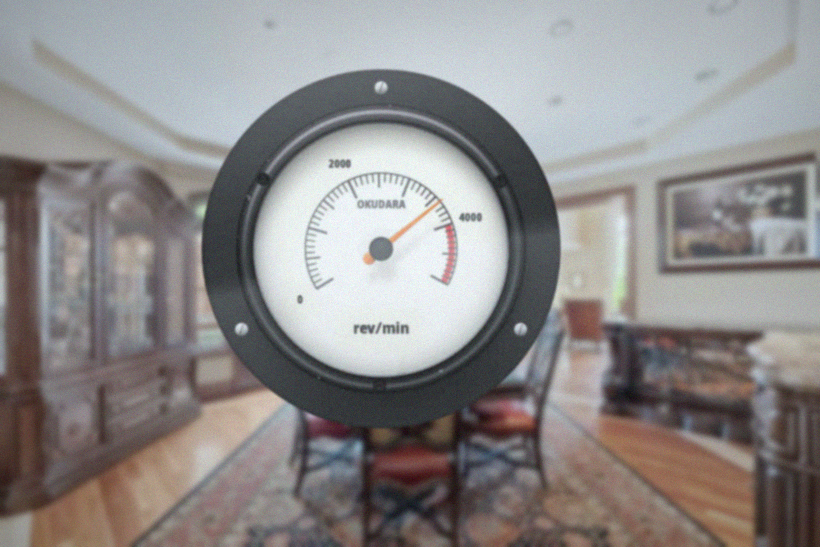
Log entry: 3600 rpm
